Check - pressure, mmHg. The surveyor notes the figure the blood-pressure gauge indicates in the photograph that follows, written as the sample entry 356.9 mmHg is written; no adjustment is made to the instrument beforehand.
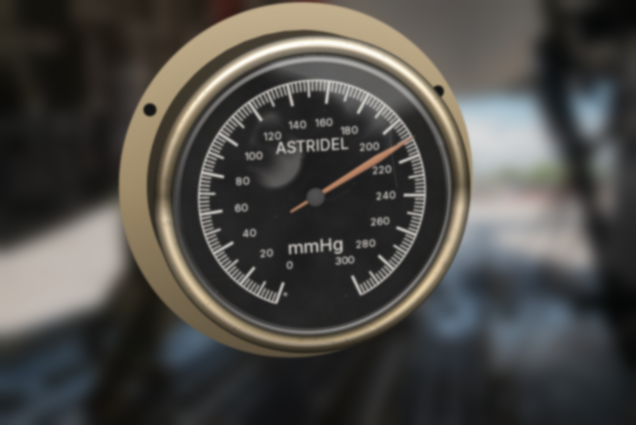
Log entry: 210 mmHg
